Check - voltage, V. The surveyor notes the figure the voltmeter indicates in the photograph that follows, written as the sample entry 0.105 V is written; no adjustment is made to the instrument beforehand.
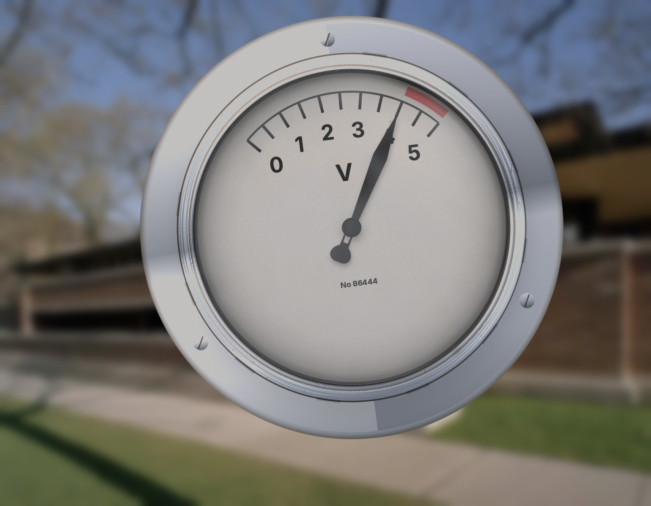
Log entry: 4 V
